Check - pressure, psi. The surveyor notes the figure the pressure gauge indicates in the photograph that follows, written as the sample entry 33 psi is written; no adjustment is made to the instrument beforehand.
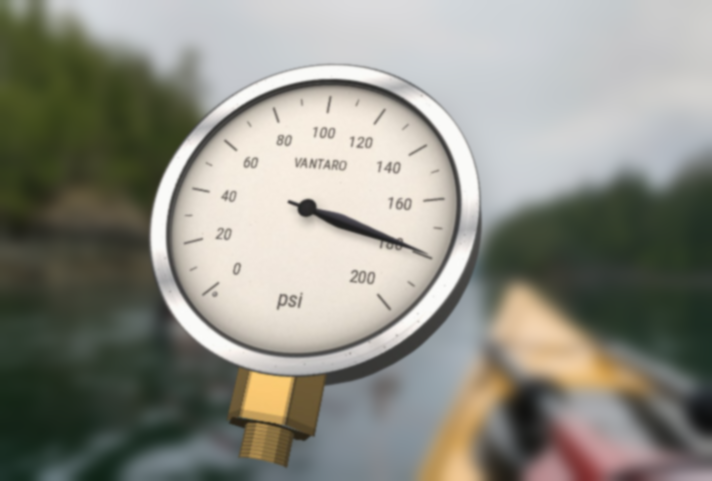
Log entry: 180 psi
